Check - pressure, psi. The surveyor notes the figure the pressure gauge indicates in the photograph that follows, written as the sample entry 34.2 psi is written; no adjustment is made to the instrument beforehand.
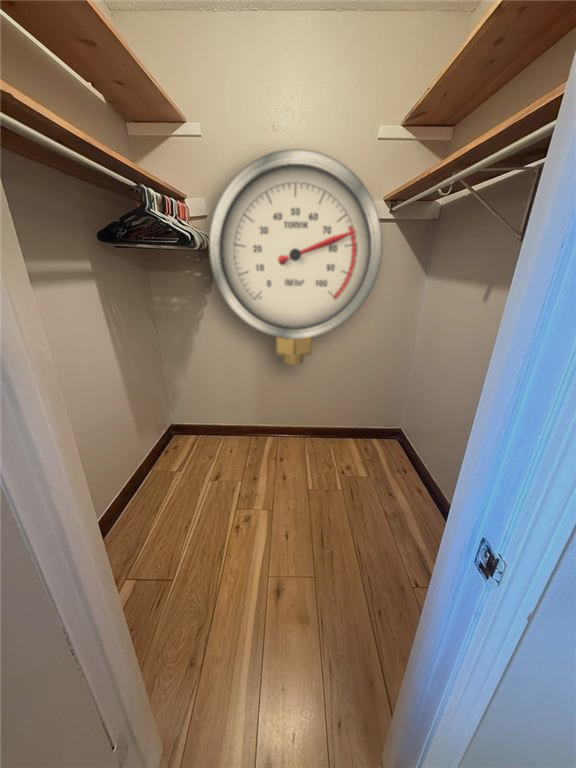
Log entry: 76 psi
